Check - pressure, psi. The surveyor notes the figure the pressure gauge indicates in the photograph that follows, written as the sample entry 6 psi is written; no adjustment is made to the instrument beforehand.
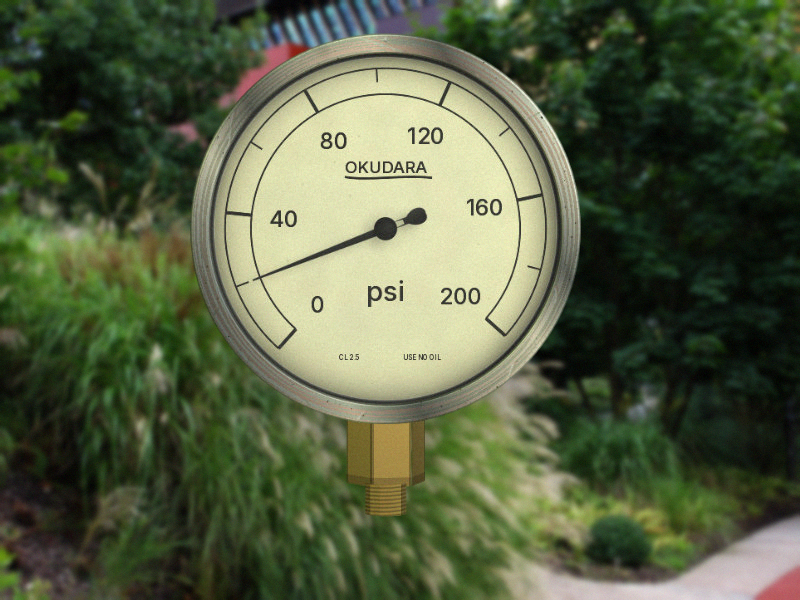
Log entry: 20 psi
